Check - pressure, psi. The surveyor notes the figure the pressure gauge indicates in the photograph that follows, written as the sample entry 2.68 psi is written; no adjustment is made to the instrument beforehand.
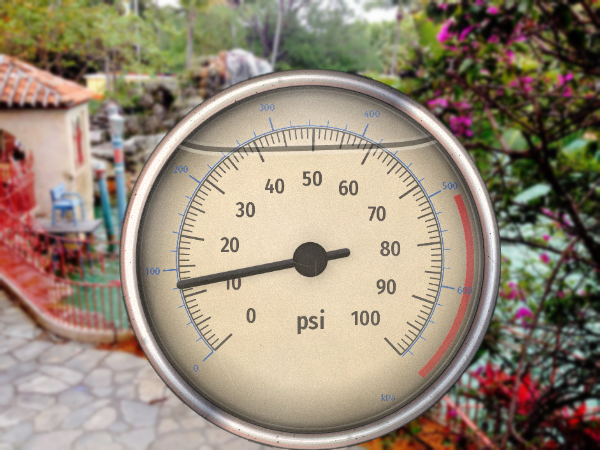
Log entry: 12 psi
